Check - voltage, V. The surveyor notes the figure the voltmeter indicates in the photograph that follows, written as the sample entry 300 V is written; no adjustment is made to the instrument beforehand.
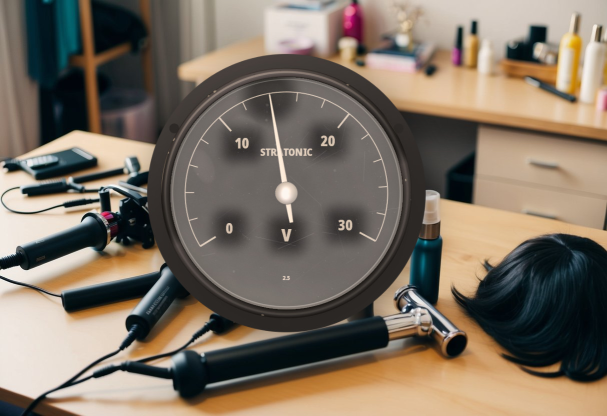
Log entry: 14 V
